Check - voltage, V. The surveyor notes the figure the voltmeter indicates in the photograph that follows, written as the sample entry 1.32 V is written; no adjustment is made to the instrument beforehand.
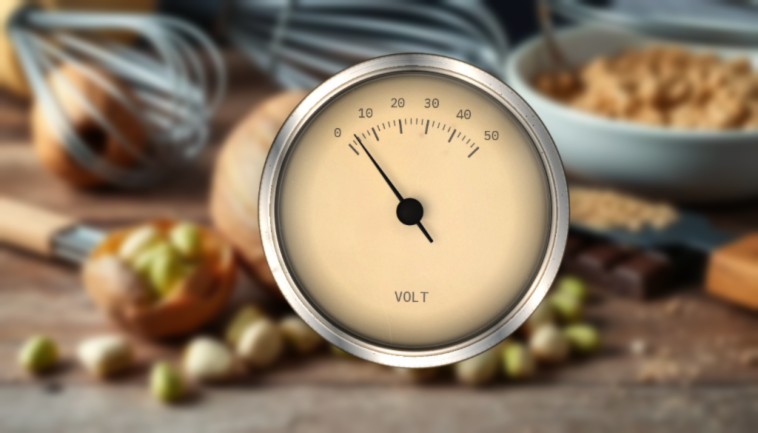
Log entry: 4 V
